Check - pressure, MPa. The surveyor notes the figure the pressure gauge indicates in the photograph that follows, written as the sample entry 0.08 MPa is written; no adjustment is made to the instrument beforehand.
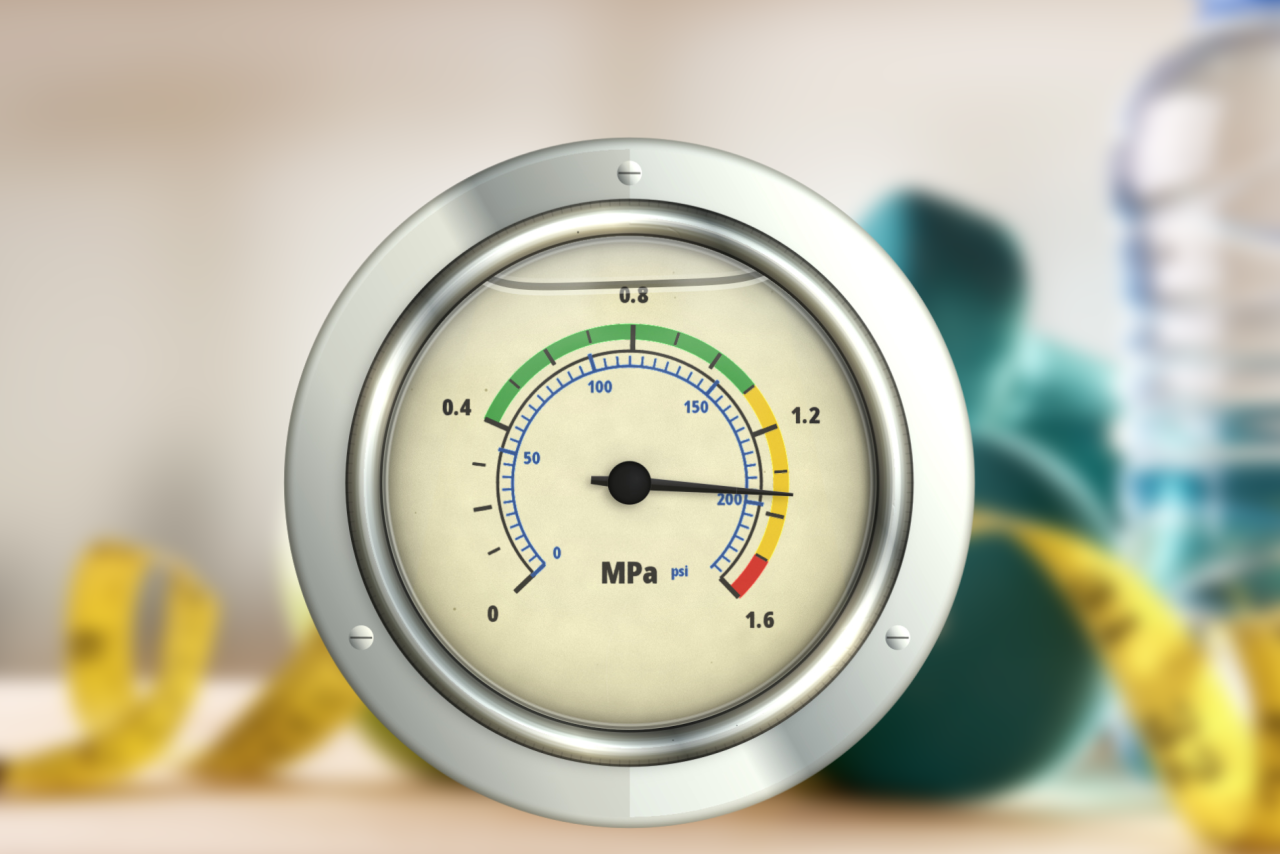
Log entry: 1.35 MPa
